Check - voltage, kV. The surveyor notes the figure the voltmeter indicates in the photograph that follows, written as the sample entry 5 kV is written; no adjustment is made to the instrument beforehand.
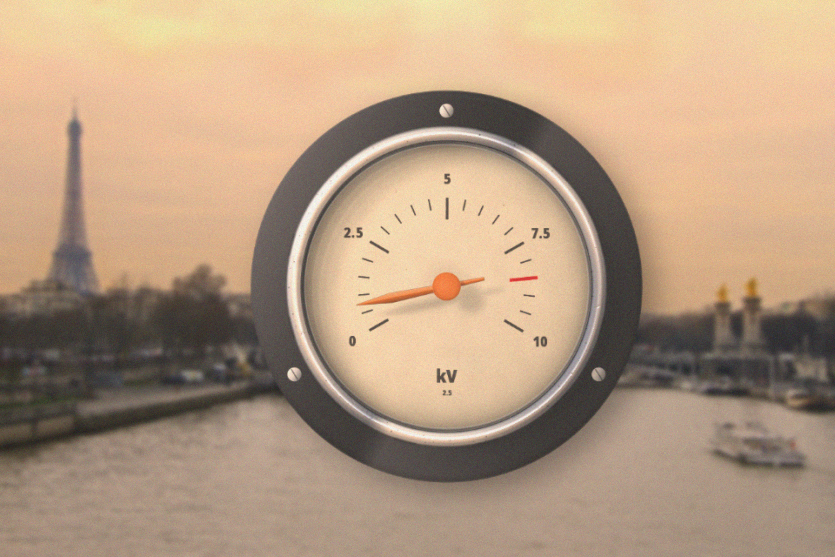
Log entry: 0.75 kV
